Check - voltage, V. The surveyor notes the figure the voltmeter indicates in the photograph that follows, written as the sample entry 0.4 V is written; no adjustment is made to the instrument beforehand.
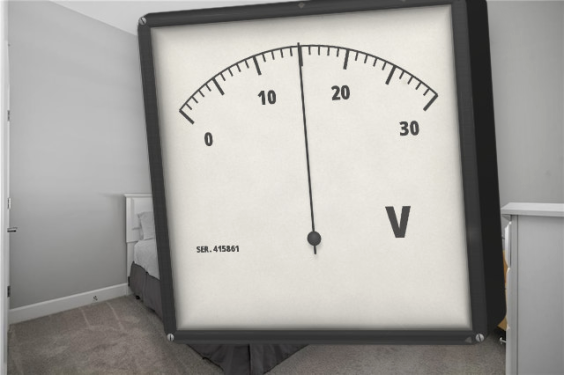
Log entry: 15 V
